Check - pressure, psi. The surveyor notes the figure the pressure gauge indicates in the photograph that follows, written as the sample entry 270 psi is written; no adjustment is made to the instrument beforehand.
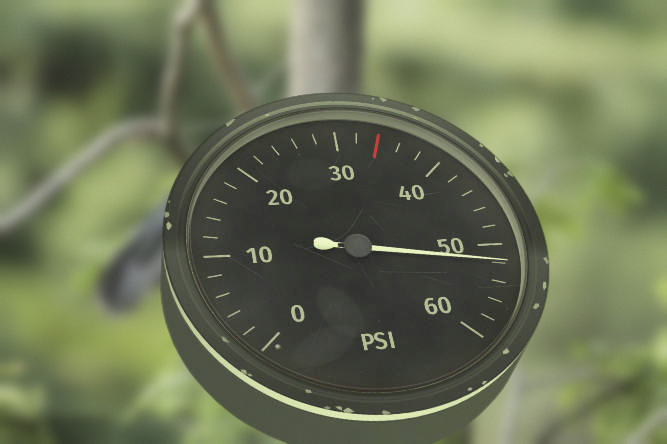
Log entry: 52 psi
